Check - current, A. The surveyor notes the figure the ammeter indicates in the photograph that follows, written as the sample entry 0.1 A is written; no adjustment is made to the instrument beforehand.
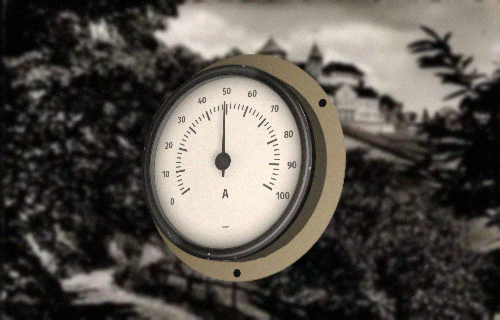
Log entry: 50 A
